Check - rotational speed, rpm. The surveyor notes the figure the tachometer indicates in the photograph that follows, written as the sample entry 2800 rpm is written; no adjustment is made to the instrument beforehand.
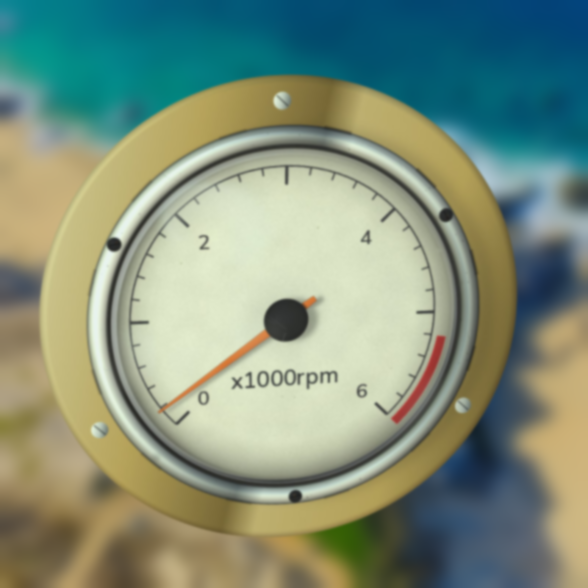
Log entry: 200 rpm
